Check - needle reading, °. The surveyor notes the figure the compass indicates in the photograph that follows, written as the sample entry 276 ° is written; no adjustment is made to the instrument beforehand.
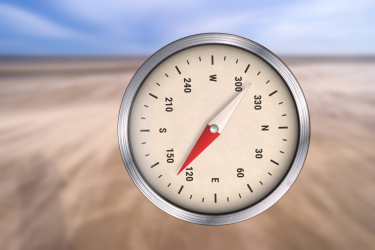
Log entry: 130 °
